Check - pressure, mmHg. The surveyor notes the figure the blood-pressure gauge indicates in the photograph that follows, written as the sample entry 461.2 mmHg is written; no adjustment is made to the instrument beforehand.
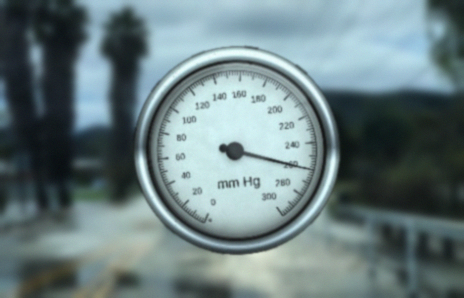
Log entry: 260 mmHg
